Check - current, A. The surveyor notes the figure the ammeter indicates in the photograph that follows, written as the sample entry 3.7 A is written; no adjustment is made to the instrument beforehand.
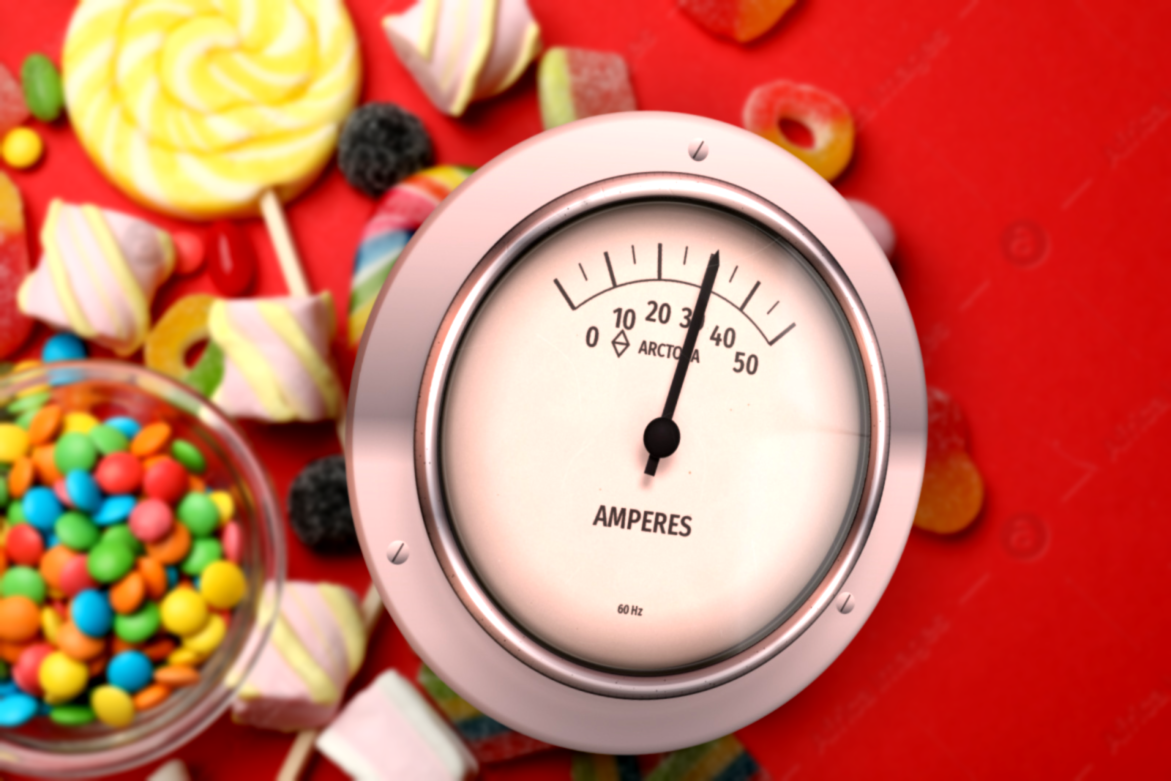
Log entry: 30 A
